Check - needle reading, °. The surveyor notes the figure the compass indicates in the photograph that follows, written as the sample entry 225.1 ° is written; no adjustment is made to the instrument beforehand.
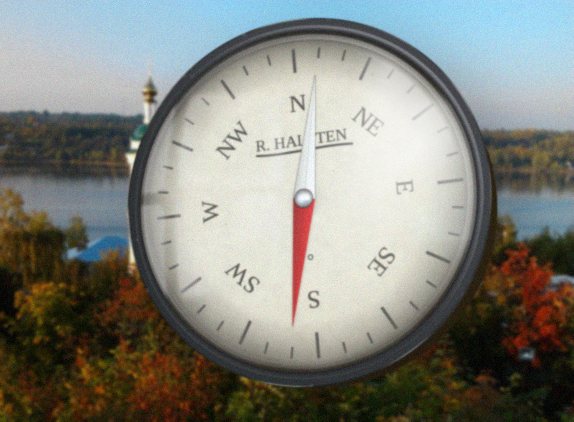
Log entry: 190 °
